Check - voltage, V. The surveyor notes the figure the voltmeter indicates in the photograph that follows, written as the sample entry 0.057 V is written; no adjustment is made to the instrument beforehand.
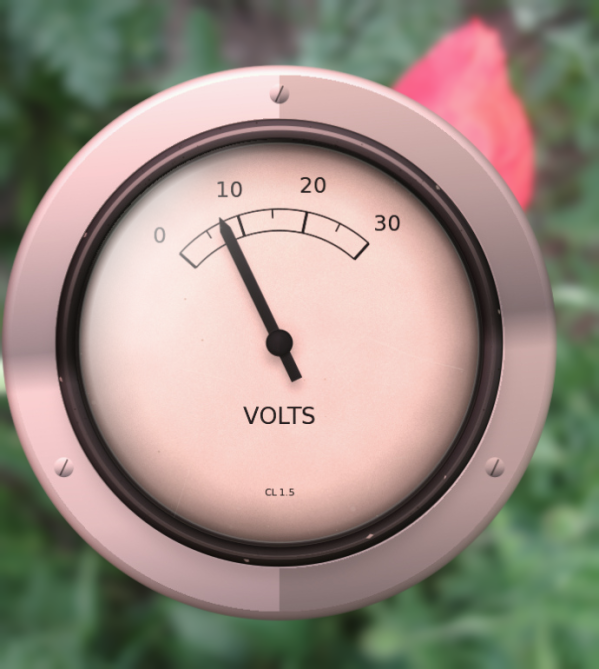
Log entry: 7.5 V
